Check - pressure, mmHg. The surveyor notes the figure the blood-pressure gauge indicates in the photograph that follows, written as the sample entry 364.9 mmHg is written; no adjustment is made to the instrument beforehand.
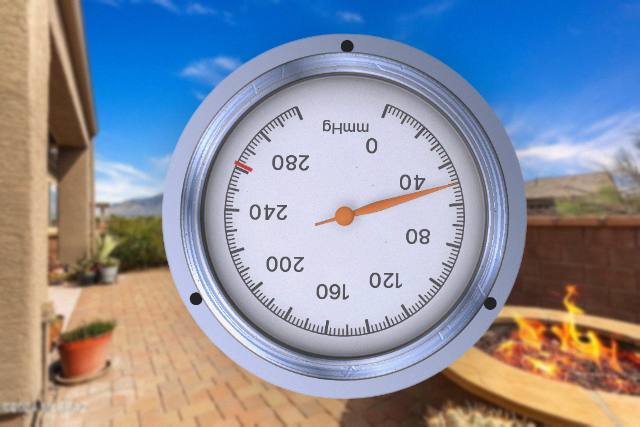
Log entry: 50 mmHg
